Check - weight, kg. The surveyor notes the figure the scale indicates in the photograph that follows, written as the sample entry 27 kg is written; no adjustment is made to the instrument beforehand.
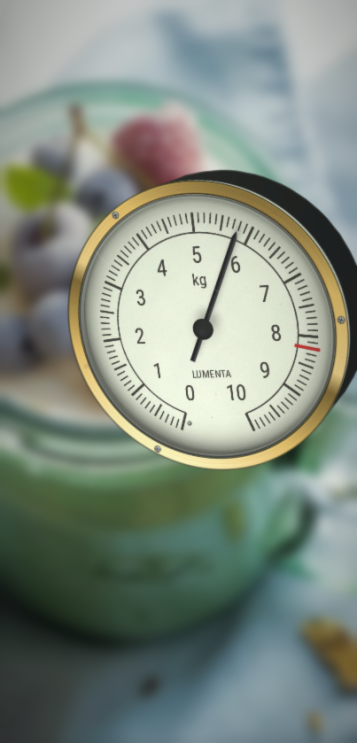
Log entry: 5.8 kg
